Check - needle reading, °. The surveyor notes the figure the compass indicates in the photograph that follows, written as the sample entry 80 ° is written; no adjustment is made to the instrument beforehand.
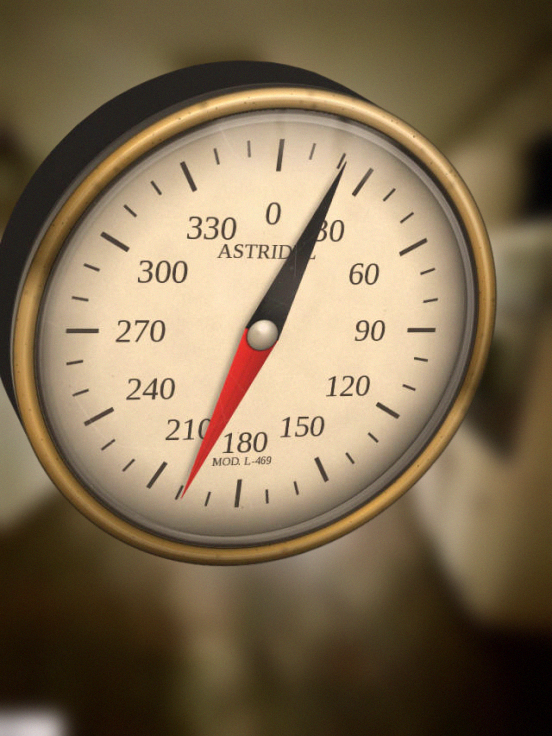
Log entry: 200 °
